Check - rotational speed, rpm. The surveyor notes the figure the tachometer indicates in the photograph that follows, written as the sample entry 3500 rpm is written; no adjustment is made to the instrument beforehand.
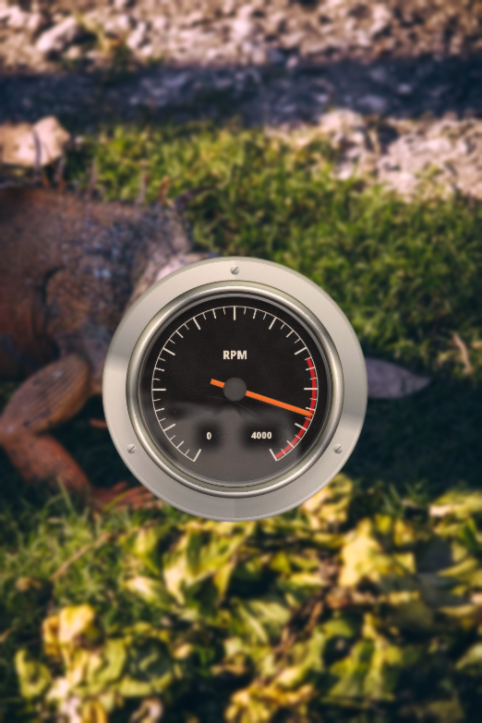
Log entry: 3450 rpm
